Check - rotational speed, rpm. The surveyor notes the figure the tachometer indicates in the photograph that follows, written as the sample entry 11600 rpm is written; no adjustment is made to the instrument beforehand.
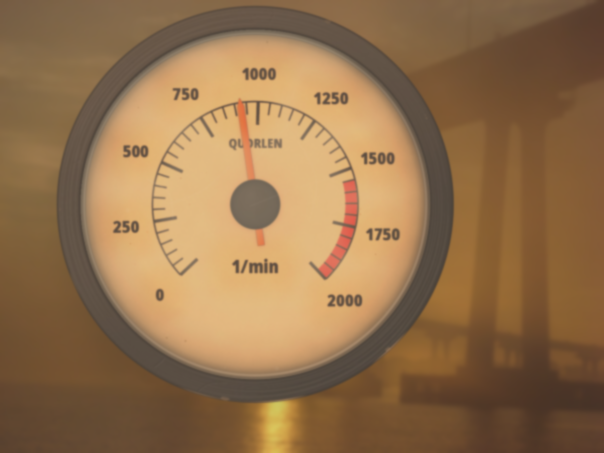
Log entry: 925 rpm
